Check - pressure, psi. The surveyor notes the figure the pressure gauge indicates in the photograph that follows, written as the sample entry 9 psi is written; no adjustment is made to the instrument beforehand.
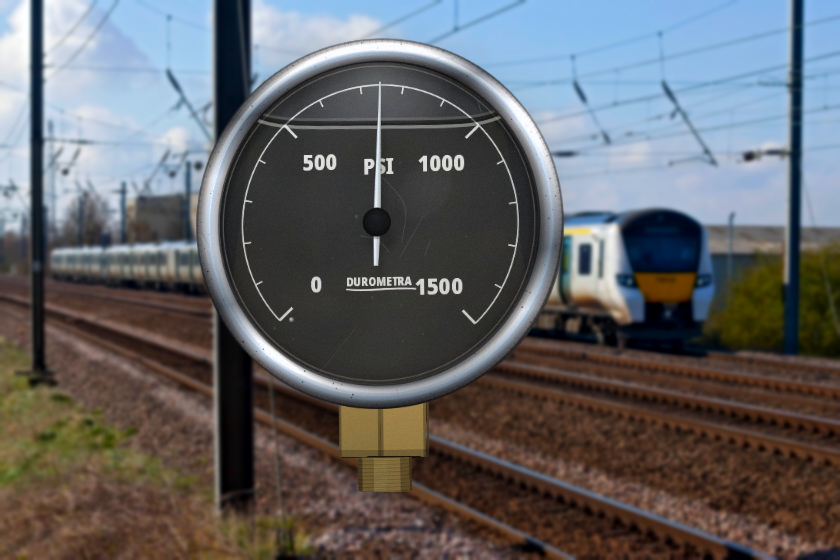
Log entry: 750 psi
